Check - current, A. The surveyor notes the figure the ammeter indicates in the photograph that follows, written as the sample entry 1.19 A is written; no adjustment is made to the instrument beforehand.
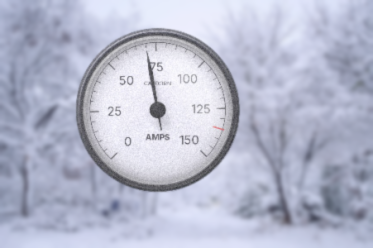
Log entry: 70 A
